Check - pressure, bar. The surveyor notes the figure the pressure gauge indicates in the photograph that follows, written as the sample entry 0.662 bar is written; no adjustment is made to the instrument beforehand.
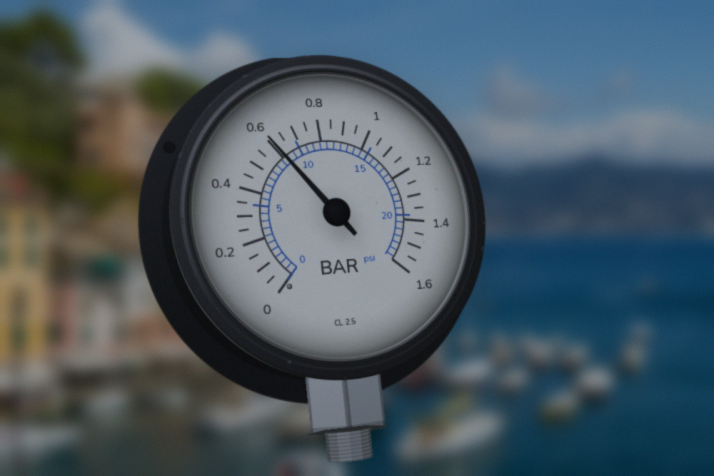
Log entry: 0.6 bar
